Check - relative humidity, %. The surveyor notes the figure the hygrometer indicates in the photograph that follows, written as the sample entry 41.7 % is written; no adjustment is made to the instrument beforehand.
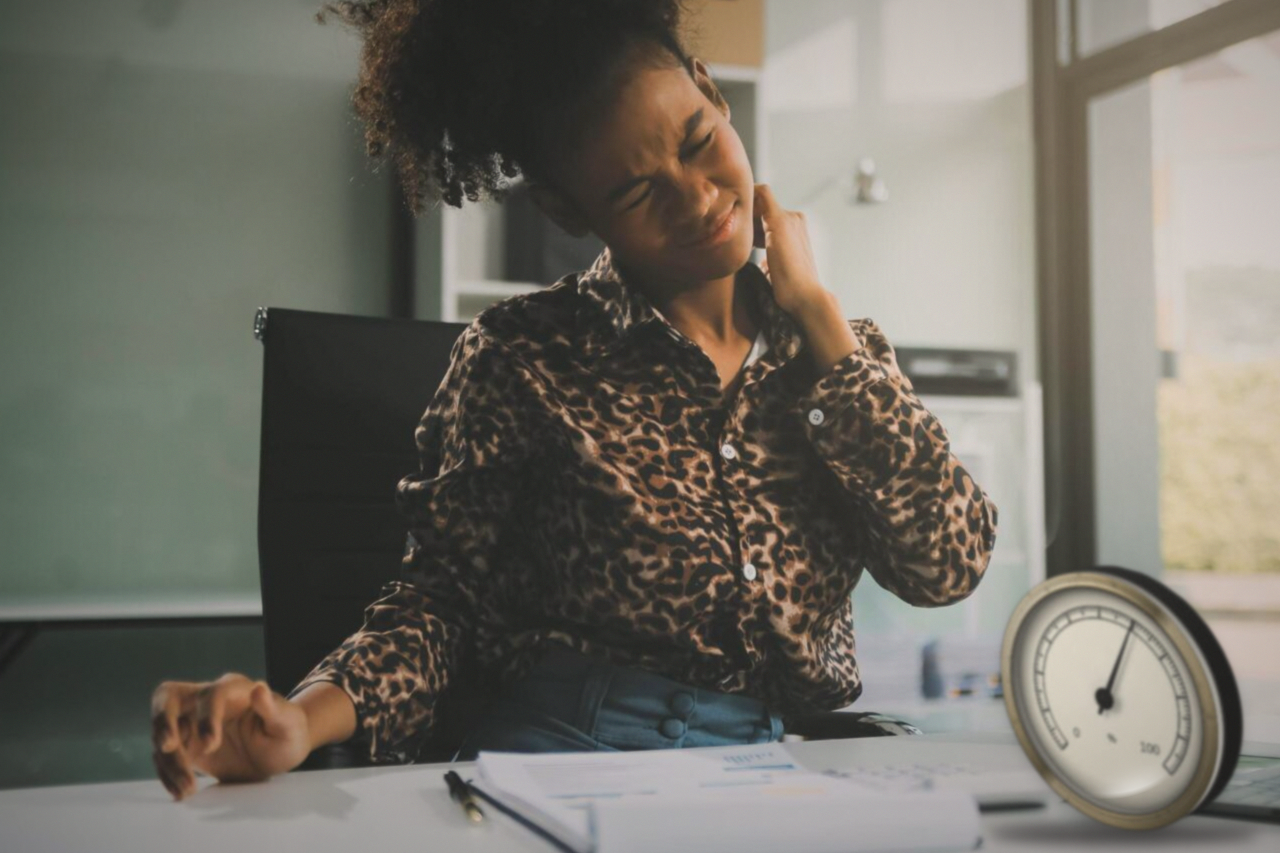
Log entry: 60 %
